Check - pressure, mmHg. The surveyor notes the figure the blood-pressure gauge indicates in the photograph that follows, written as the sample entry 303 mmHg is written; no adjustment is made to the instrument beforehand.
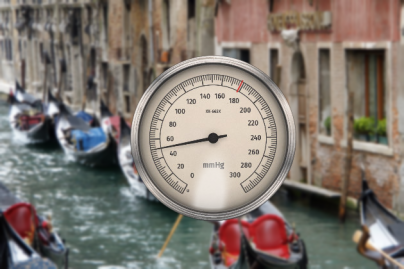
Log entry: 50 mmHg
